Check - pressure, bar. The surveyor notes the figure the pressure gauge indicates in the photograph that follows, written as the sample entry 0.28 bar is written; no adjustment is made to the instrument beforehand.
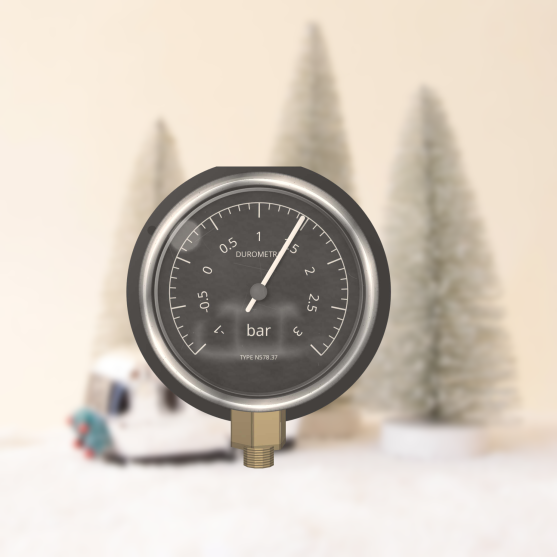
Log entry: 1.45 bar
